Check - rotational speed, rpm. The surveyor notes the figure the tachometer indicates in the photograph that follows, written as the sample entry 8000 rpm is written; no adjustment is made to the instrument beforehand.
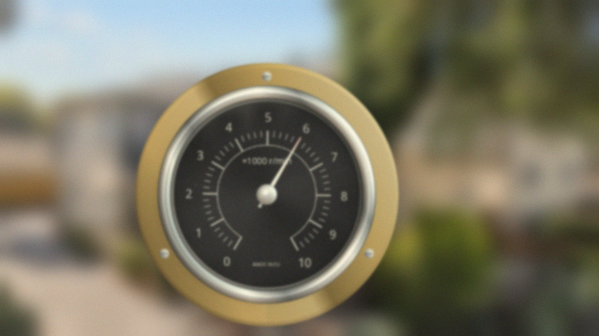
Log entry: 6000 rpm
